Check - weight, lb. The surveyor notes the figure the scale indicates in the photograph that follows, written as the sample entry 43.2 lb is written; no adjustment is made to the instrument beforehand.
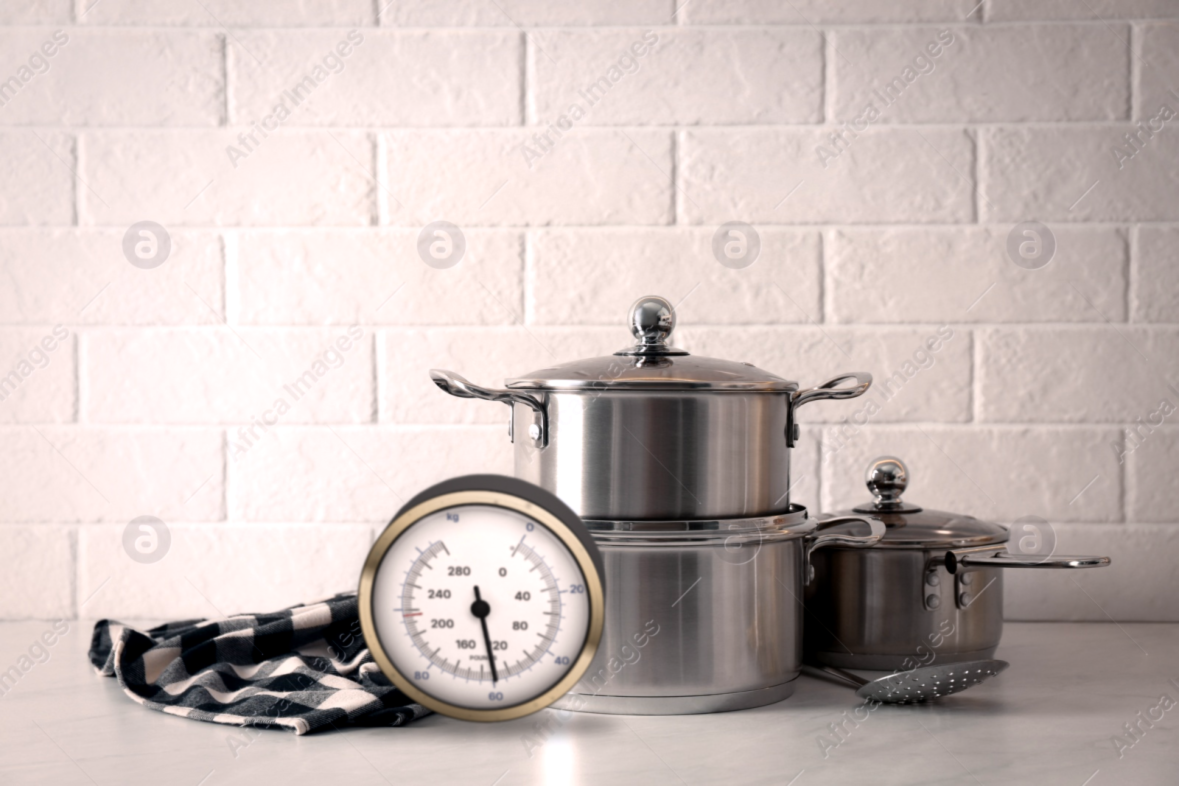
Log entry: 130 lb
